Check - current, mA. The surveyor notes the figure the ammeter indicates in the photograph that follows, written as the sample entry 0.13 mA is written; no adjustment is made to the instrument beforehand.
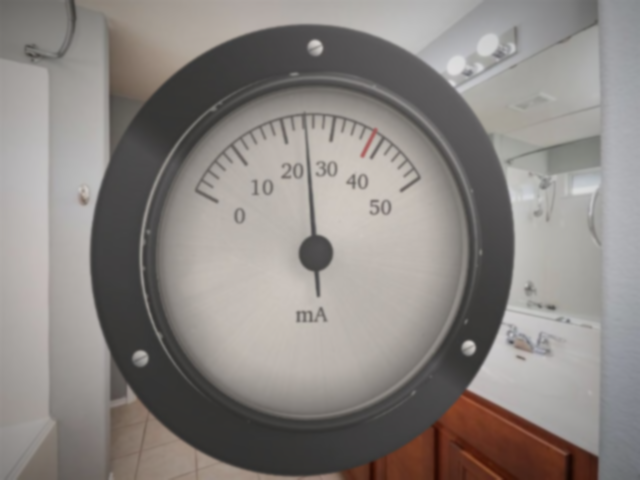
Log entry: 24 mA
